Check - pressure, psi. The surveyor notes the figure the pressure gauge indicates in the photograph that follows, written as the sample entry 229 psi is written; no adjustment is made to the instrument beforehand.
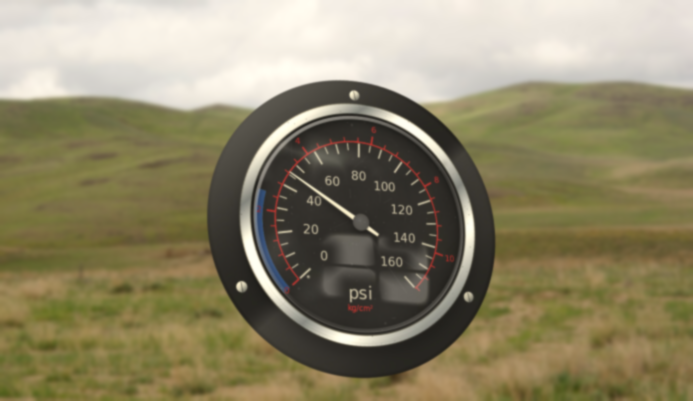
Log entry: 45 psi
